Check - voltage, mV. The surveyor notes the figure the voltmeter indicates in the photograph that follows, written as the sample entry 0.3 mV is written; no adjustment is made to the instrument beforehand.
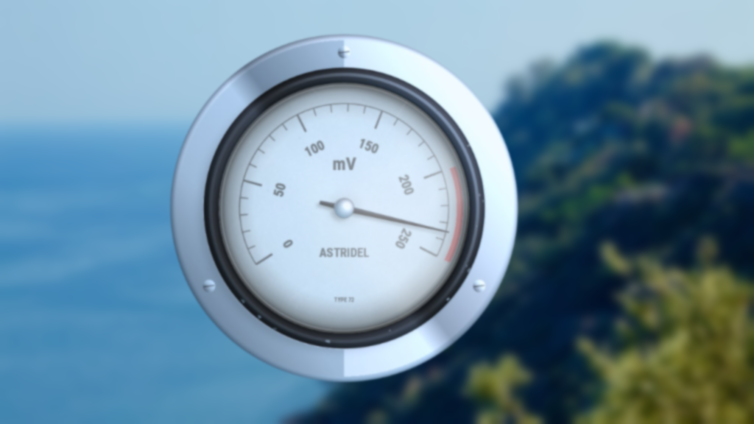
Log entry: 235 mV
